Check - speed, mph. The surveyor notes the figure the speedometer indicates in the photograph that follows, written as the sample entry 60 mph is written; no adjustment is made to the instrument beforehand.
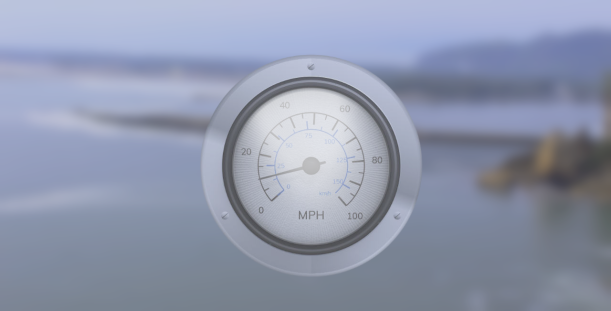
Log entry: 10 mph
